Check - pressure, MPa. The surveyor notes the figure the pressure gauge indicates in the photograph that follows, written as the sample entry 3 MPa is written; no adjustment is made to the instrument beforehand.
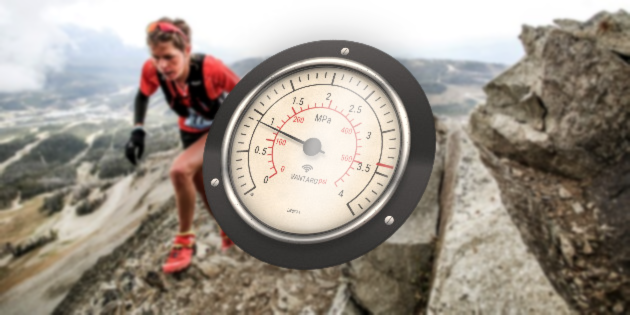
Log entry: 0.9 MPa
